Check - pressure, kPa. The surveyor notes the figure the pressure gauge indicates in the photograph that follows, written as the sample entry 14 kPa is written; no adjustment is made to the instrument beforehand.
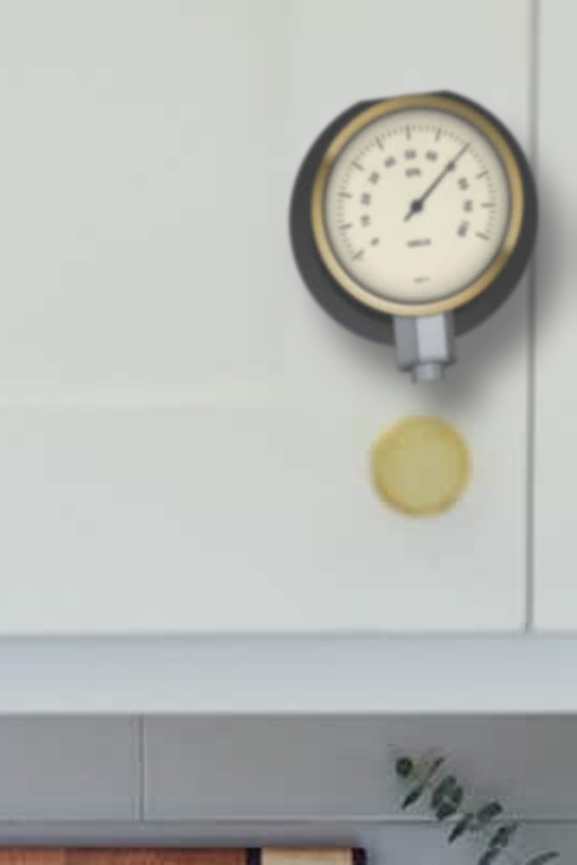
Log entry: 70 kPa
